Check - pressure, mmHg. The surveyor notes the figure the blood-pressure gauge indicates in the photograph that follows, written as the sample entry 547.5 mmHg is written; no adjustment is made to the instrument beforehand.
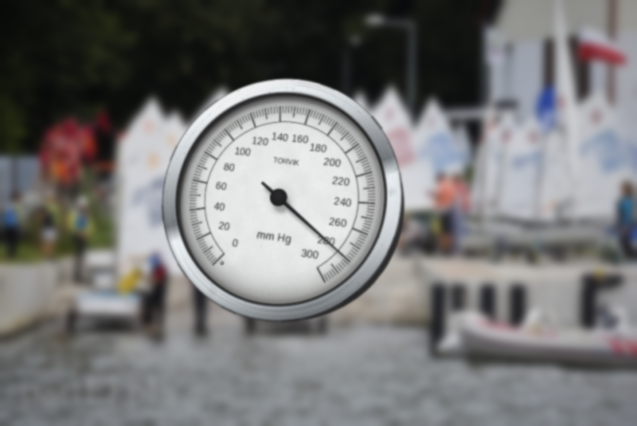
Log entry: 280 mmHg
